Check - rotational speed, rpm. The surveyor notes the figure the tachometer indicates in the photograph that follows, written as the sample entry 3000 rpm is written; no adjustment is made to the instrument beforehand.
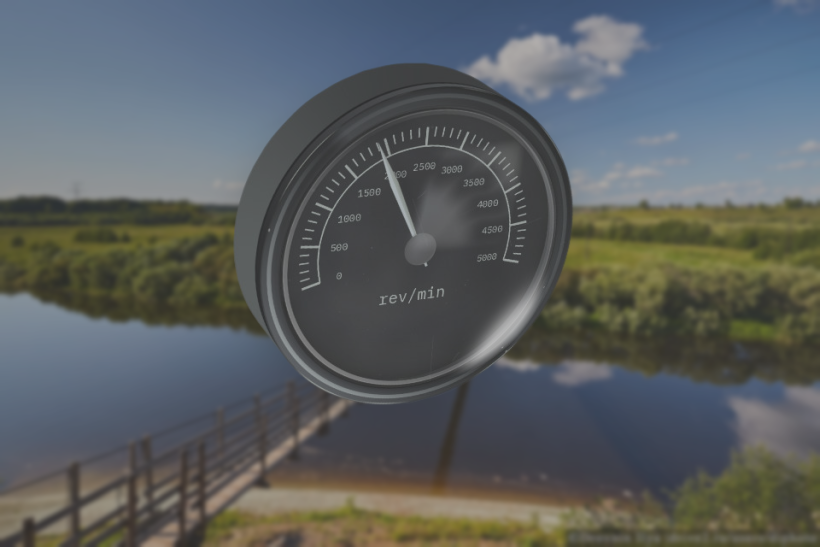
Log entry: 1900 rpm
